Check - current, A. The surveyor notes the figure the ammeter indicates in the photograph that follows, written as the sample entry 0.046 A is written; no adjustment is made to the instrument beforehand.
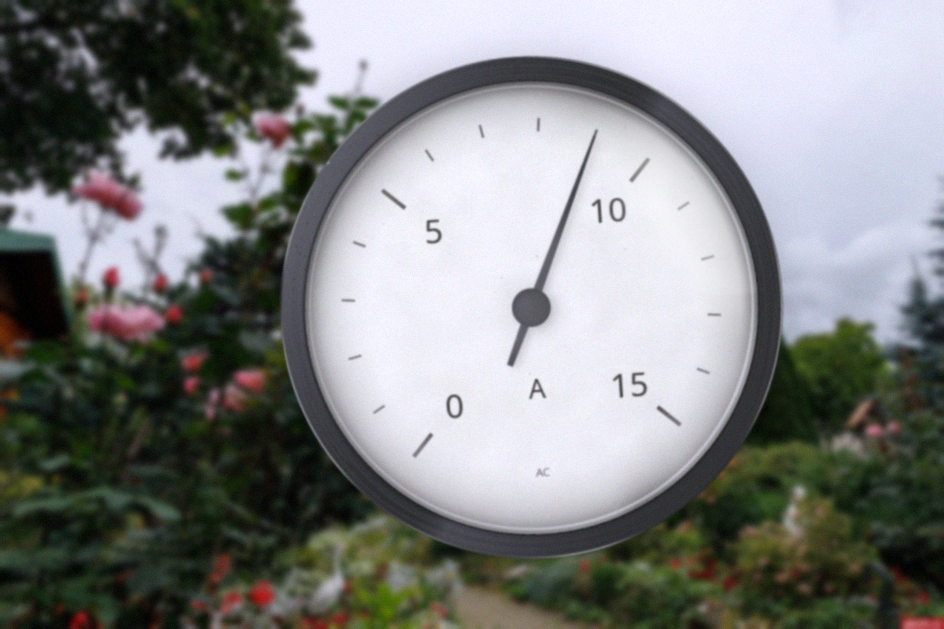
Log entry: 9 A
